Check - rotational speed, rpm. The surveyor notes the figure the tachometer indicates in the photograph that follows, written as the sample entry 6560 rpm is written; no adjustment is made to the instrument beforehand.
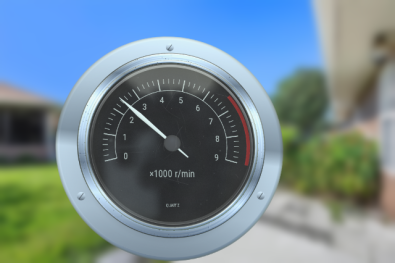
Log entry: 2400 rpm
